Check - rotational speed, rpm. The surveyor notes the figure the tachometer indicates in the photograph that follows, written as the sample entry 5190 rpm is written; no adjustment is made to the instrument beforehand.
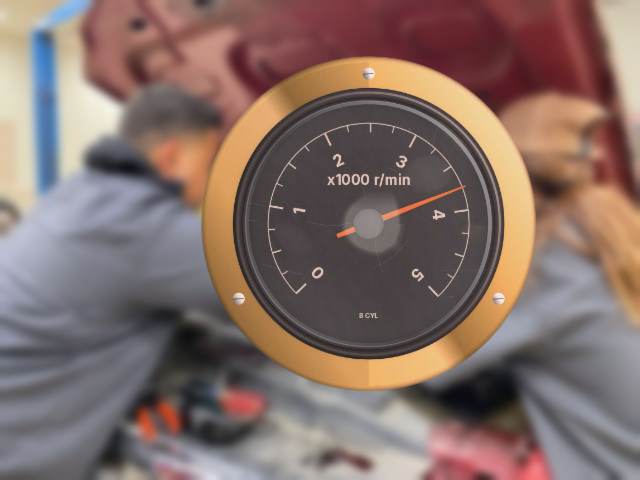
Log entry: 3750 rpm
